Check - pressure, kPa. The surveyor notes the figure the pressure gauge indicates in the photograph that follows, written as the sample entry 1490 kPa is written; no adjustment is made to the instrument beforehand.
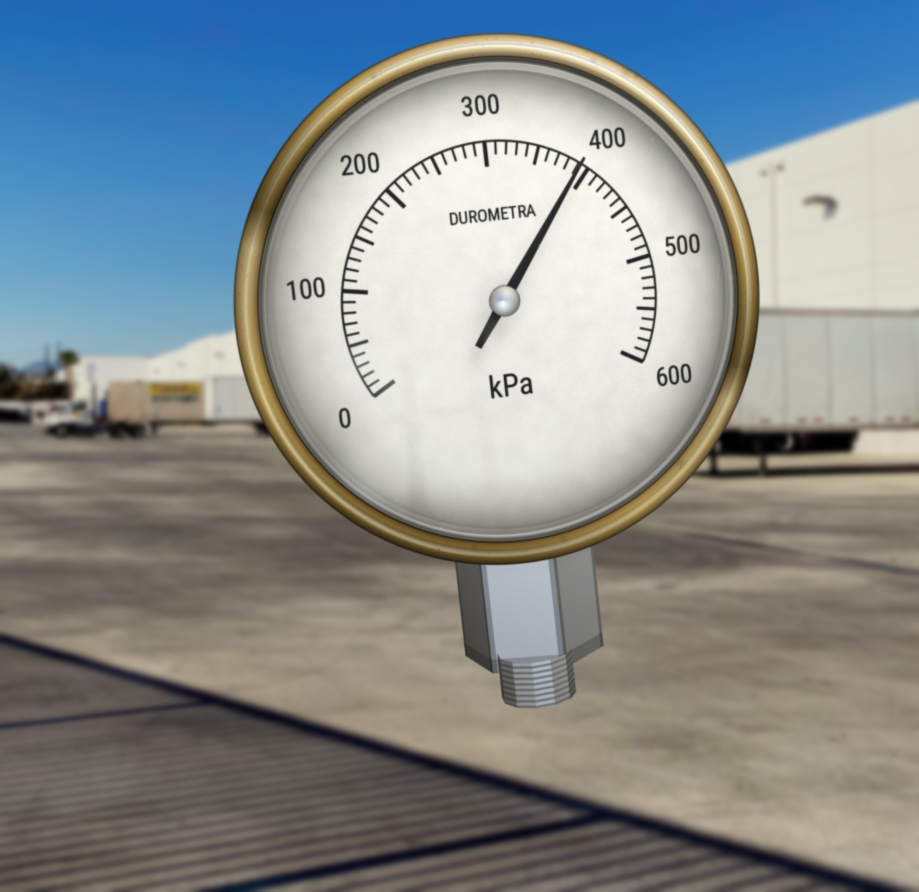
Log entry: 390 kPa
